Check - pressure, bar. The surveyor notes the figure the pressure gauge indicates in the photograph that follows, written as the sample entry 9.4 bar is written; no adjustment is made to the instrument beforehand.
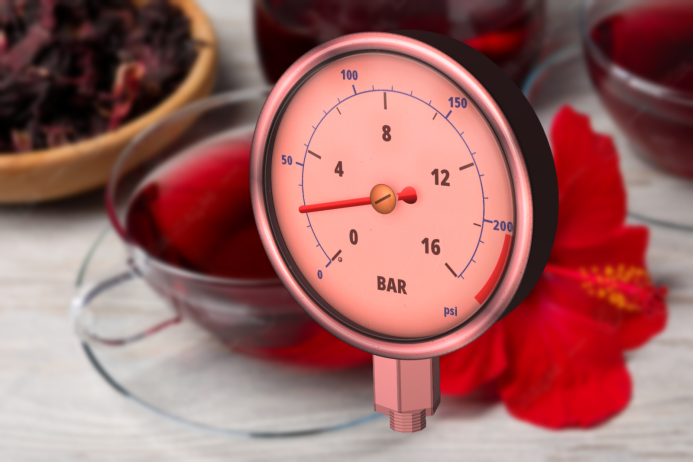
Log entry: 2 bar
